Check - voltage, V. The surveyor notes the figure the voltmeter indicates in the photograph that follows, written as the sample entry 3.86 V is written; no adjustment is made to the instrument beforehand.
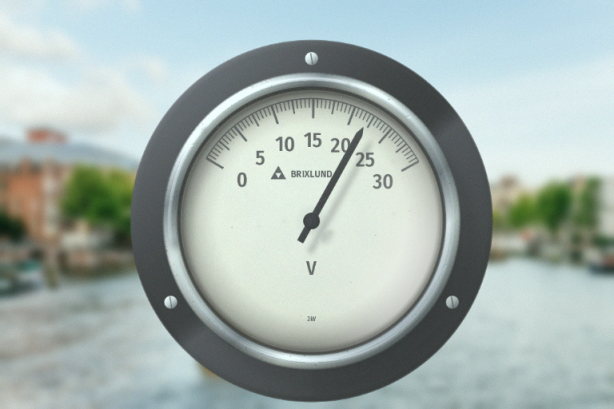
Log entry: 22 V
